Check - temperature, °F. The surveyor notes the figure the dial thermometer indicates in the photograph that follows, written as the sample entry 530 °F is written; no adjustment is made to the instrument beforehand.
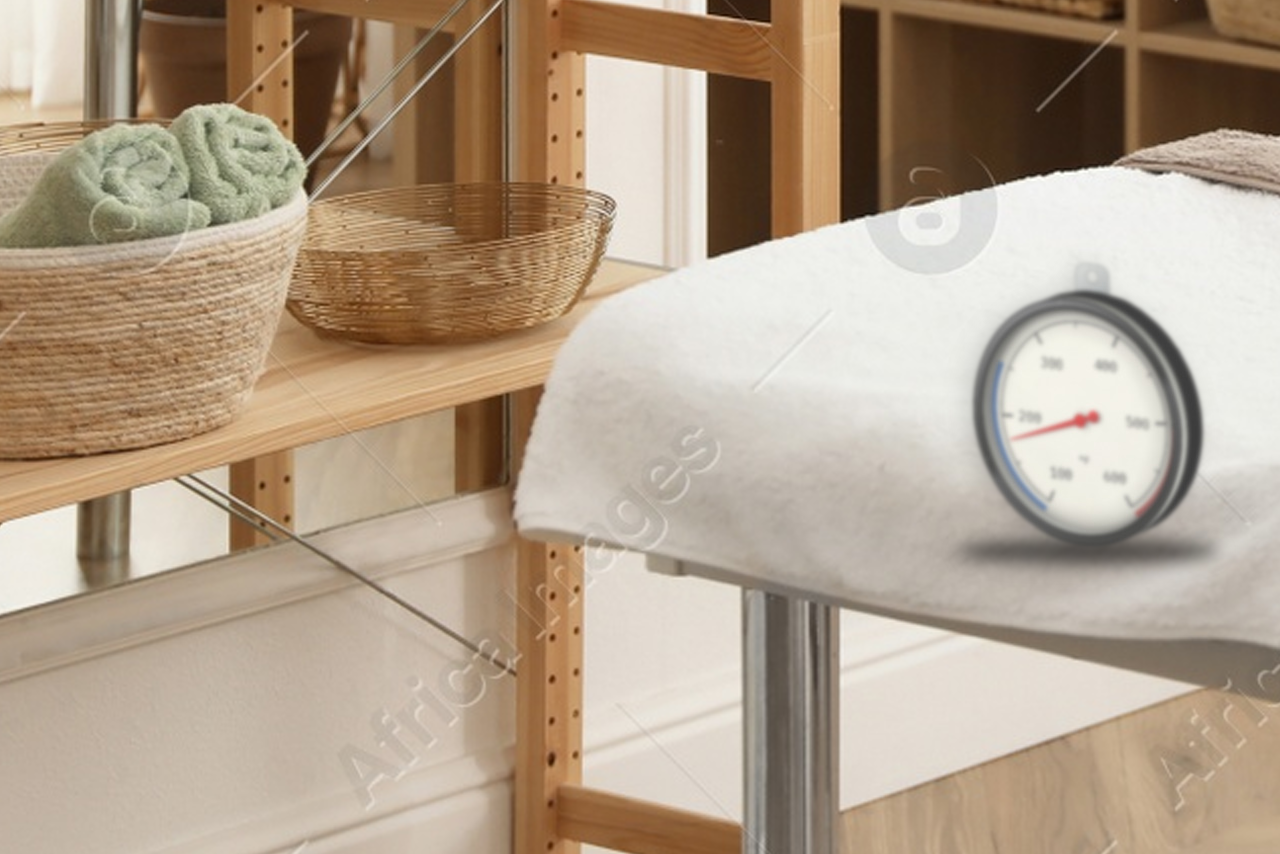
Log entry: 175 °F
